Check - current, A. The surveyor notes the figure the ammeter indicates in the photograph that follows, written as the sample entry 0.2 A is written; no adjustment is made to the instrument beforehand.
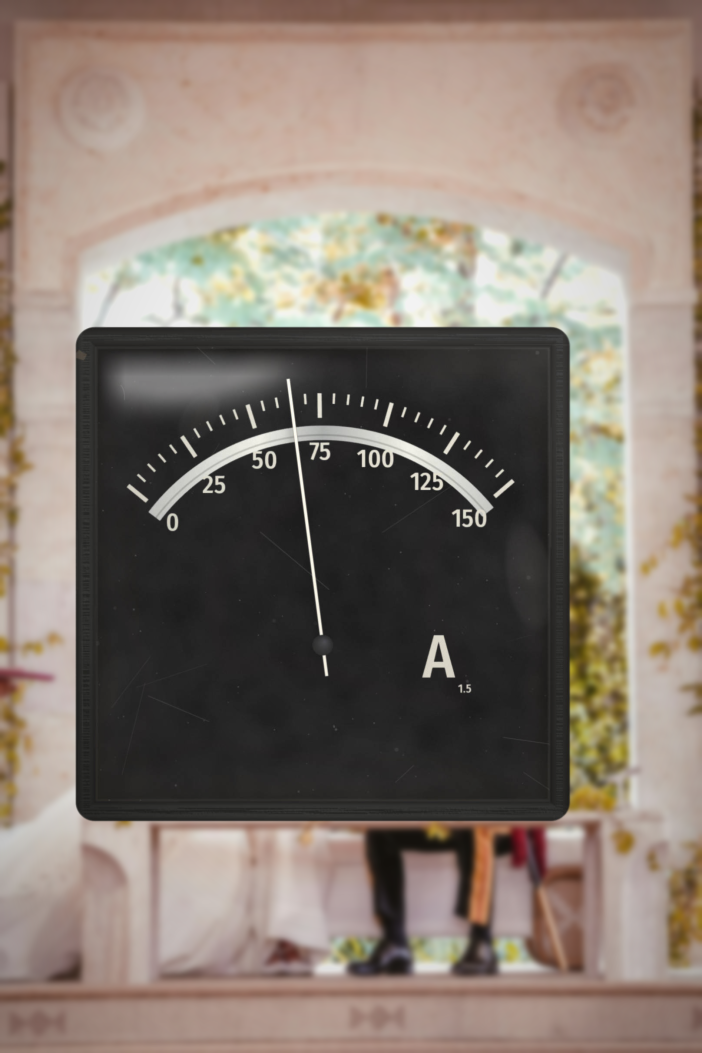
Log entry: 65 A
